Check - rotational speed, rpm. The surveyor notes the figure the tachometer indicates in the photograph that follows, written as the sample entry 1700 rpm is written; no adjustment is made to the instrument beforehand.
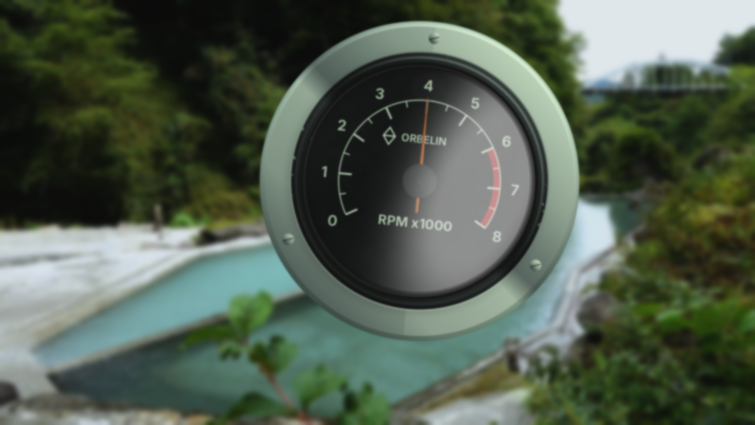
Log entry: 4000 rpm
